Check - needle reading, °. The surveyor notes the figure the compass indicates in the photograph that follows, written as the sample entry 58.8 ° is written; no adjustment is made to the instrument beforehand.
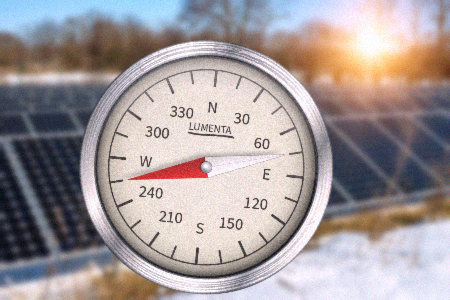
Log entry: 255 °
